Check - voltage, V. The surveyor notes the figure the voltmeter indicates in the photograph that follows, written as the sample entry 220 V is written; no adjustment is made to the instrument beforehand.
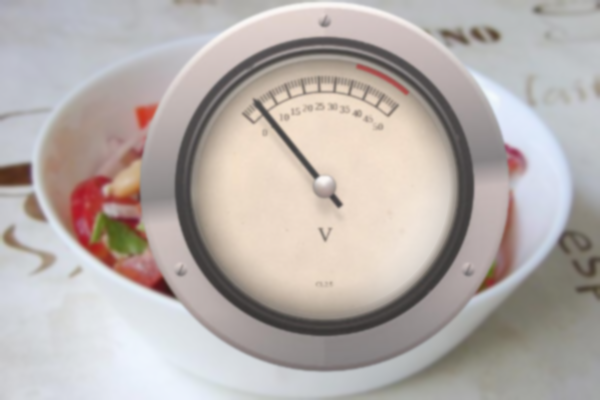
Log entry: 5 V
